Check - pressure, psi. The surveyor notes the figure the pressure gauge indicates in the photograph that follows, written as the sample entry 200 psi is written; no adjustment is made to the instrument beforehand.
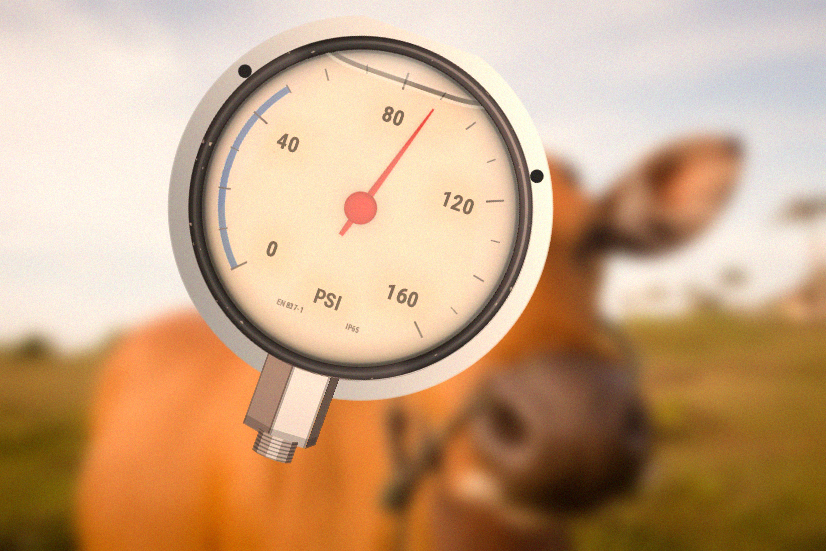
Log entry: 90 psi
